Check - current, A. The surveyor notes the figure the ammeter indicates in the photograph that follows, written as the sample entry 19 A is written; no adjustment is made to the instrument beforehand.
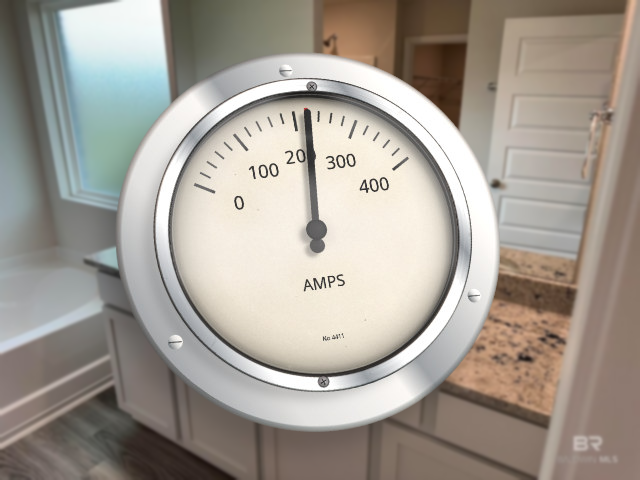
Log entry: 220 A
